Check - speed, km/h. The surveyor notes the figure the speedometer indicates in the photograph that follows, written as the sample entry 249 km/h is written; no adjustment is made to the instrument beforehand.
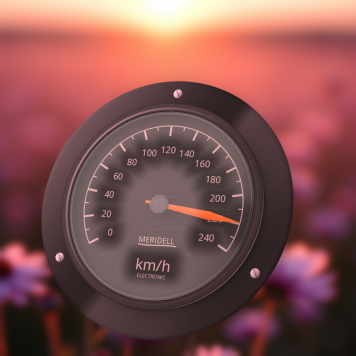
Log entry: 220 km/h
